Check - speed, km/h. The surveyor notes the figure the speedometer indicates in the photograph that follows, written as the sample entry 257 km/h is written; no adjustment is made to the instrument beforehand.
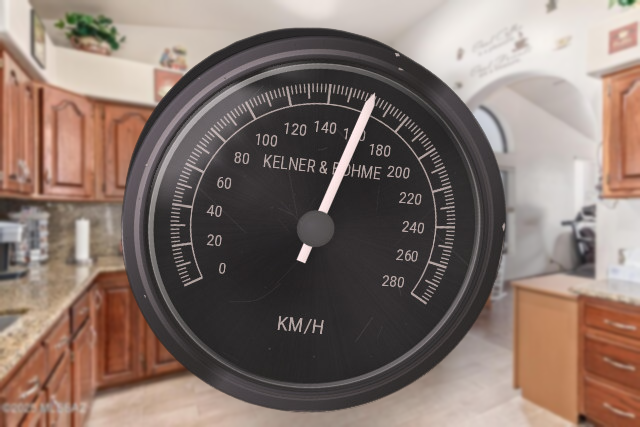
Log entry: 160 km/h
